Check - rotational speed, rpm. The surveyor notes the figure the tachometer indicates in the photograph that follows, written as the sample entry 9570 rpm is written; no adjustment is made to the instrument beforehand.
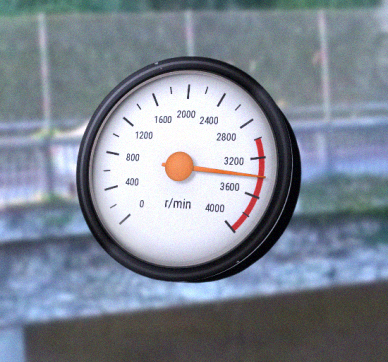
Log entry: 3400 rpm
